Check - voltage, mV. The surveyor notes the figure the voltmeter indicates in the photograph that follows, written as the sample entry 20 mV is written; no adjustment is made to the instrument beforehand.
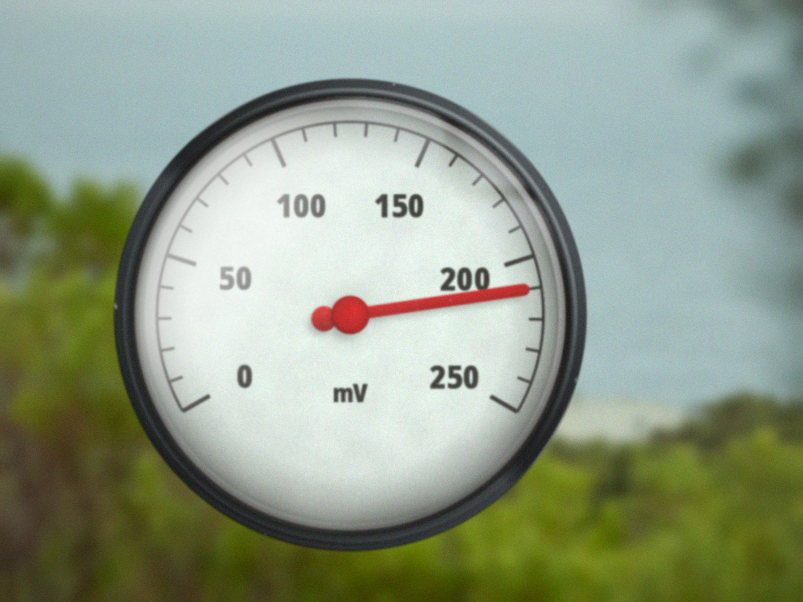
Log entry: 210 mV
